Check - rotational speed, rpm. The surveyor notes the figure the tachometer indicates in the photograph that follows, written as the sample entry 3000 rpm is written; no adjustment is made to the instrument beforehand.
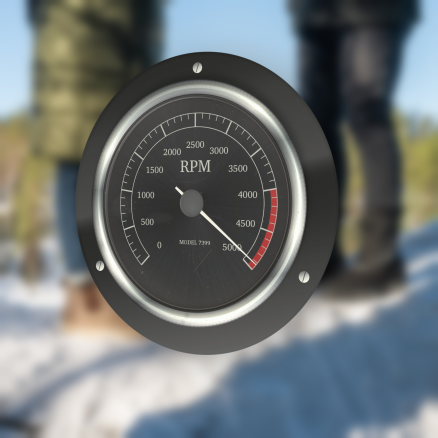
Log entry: 4900 rpm
